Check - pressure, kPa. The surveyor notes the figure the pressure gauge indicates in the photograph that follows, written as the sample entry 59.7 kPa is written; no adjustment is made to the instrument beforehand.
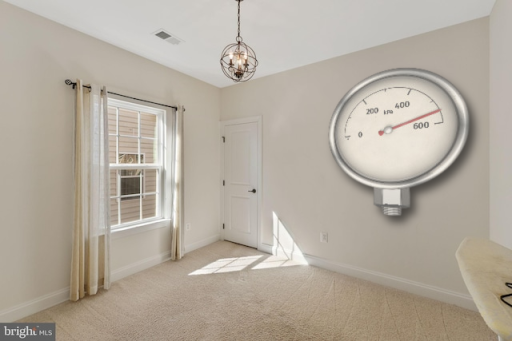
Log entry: 550 kPa
